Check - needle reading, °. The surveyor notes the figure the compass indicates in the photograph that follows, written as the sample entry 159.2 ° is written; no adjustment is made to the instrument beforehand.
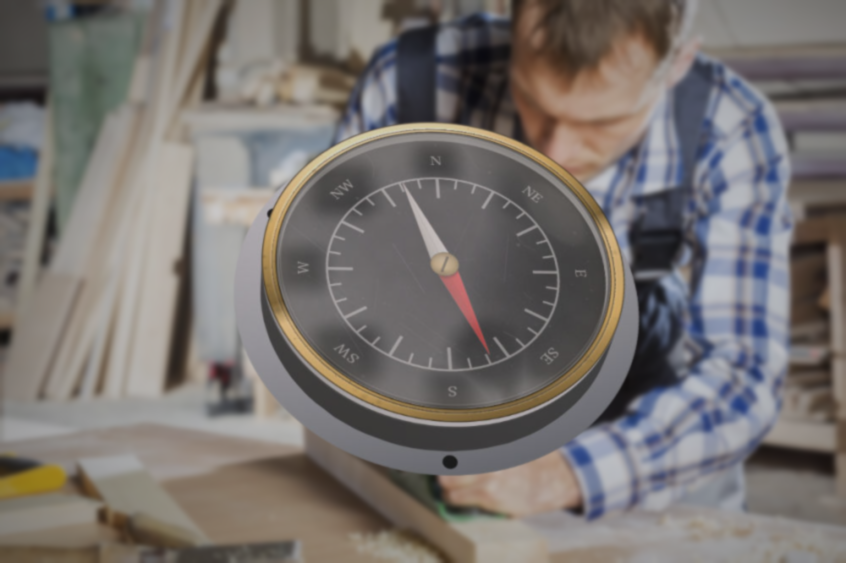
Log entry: 160 °
